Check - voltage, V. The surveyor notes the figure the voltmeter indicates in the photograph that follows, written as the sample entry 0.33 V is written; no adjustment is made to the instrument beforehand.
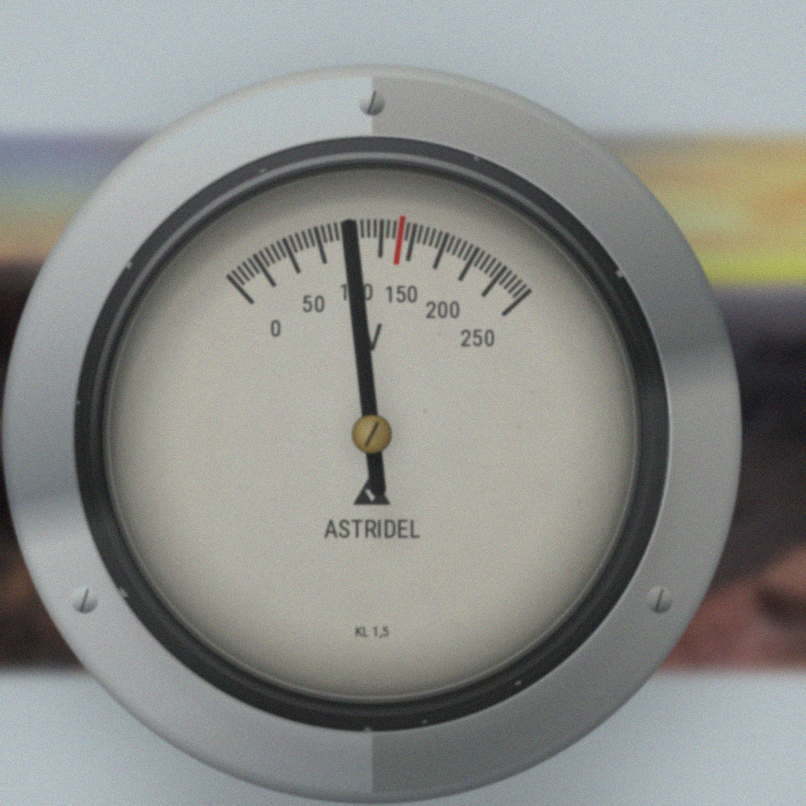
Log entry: 100 V
